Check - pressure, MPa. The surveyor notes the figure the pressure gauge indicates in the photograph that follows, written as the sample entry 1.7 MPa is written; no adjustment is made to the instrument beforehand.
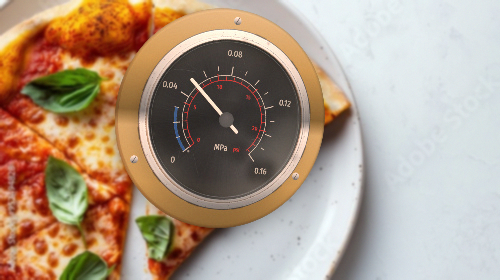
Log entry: 0.05 MPa
